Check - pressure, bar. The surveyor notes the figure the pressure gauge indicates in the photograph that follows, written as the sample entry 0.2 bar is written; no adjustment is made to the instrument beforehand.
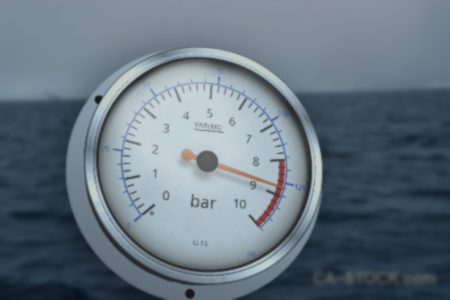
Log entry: 8.8 bar
